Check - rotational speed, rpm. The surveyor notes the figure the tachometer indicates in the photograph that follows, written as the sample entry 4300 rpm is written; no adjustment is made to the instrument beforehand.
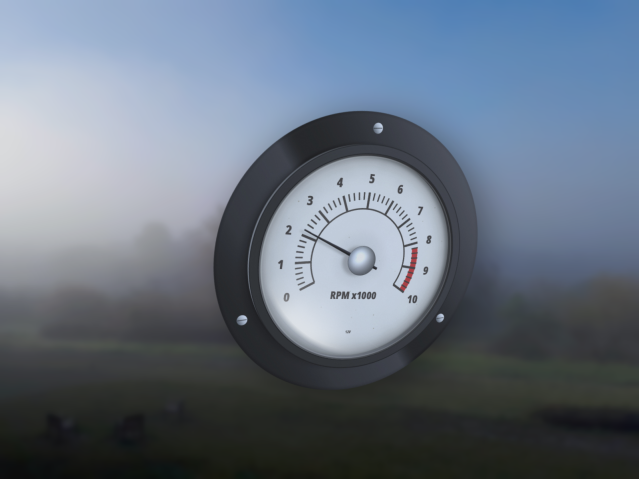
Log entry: 2200 rpm
